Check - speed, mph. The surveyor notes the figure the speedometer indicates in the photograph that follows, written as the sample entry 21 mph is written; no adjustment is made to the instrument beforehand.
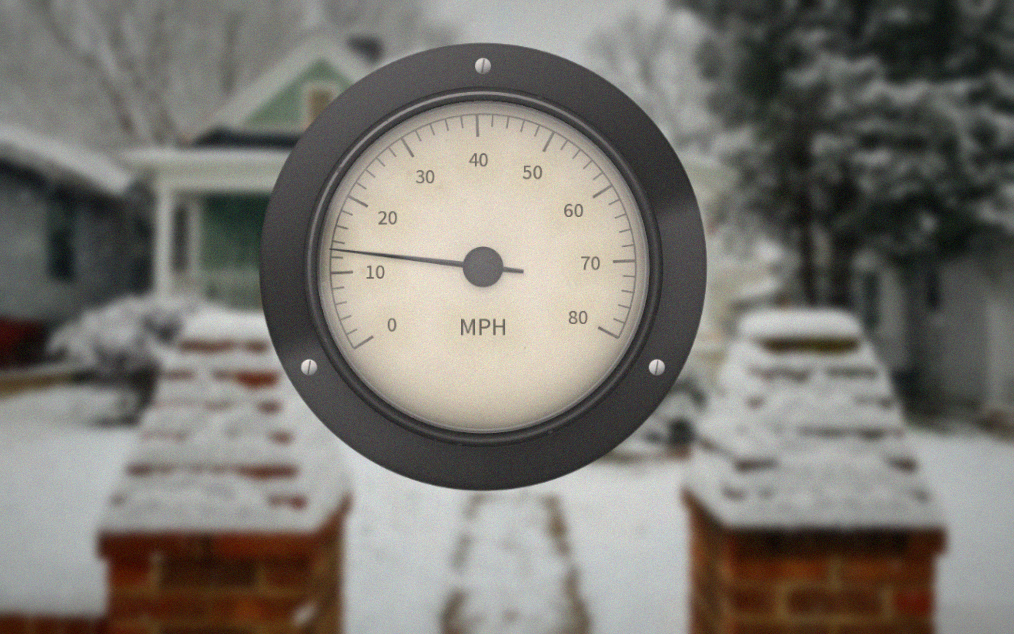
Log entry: 13 mph
